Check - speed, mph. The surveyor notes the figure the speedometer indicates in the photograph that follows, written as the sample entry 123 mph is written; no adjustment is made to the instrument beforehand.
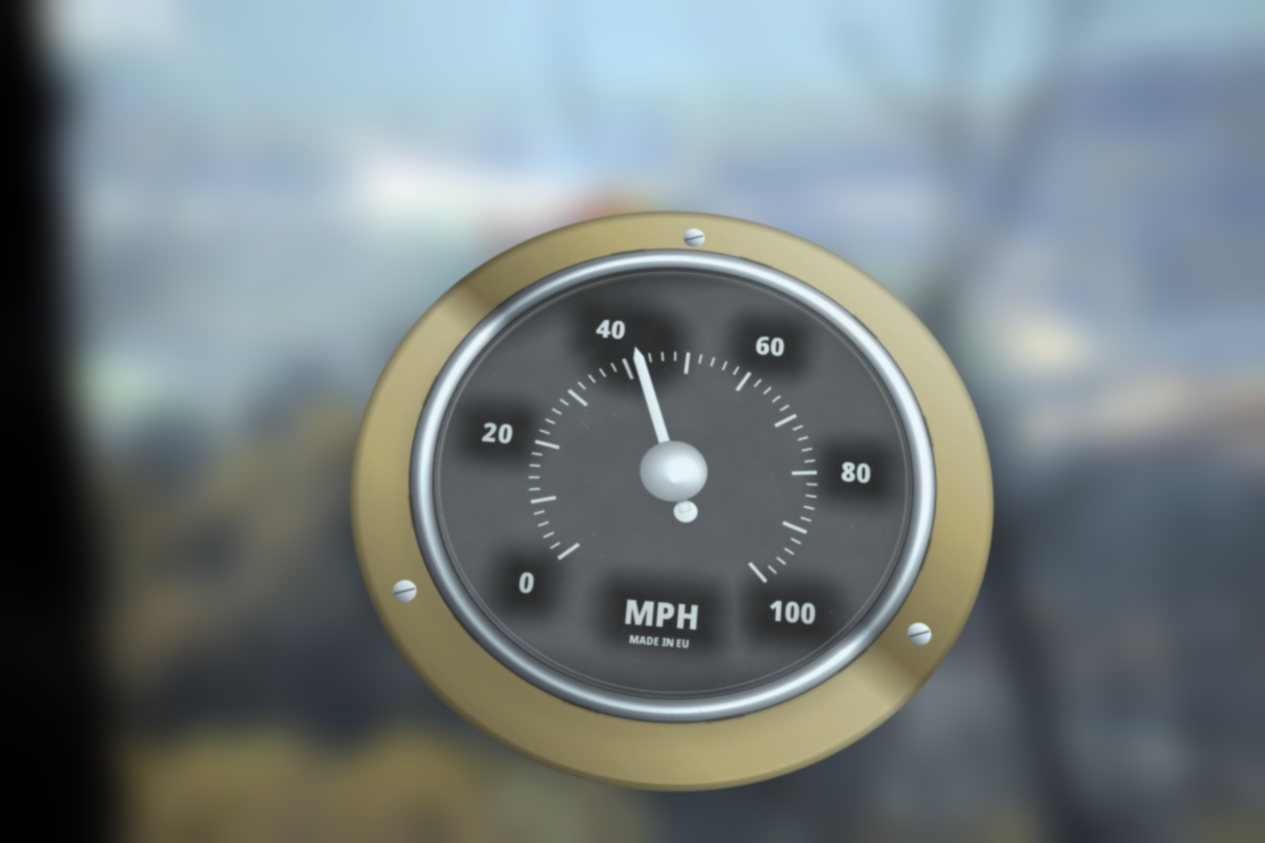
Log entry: 42 mph
